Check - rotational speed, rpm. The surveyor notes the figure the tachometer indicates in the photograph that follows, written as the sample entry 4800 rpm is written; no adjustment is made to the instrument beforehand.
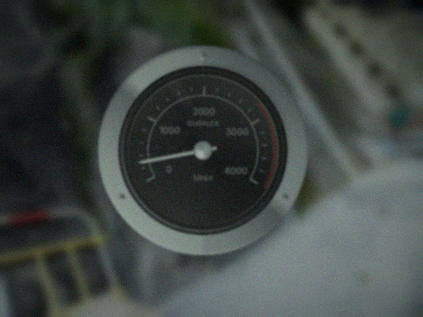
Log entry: 300 rpm
